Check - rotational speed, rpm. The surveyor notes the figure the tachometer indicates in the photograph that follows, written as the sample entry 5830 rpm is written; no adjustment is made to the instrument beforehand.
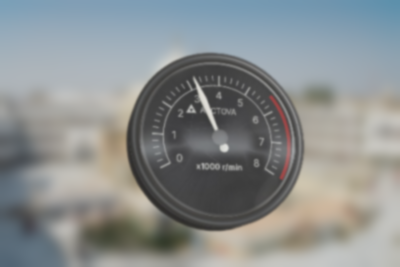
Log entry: 3200 rpm
